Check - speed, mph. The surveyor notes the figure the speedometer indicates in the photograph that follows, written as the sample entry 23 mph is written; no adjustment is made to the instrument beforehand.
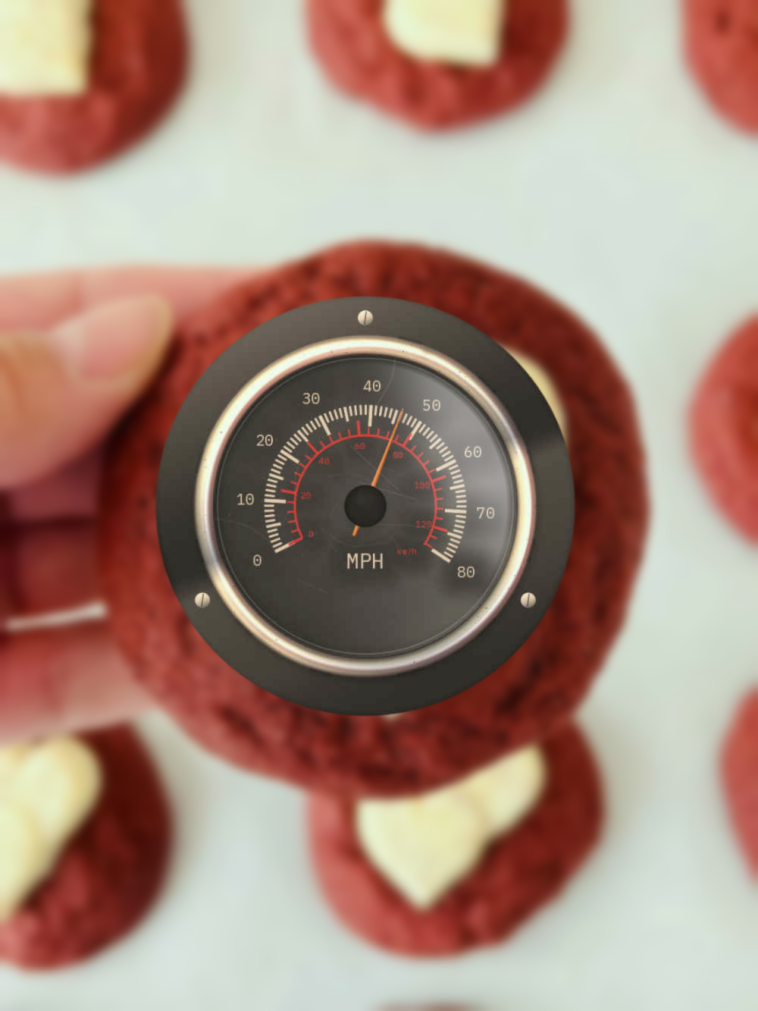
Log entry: 46 mph
